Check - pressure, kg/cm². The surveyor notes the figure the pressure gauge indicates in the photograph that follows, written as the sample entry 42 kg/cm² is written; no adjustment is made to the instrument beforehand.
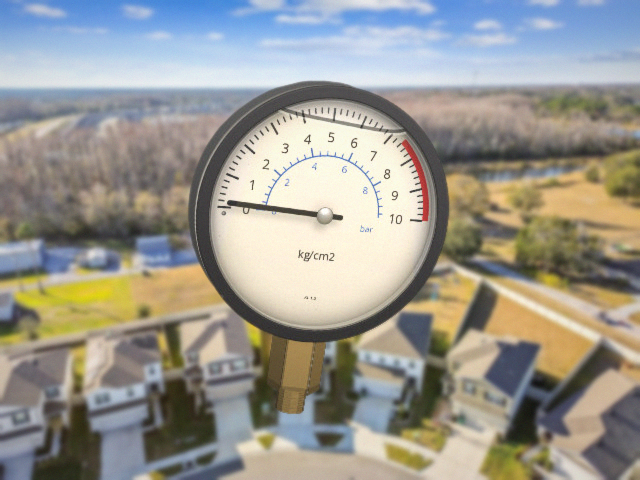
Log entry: 0.2 kg/cm²
